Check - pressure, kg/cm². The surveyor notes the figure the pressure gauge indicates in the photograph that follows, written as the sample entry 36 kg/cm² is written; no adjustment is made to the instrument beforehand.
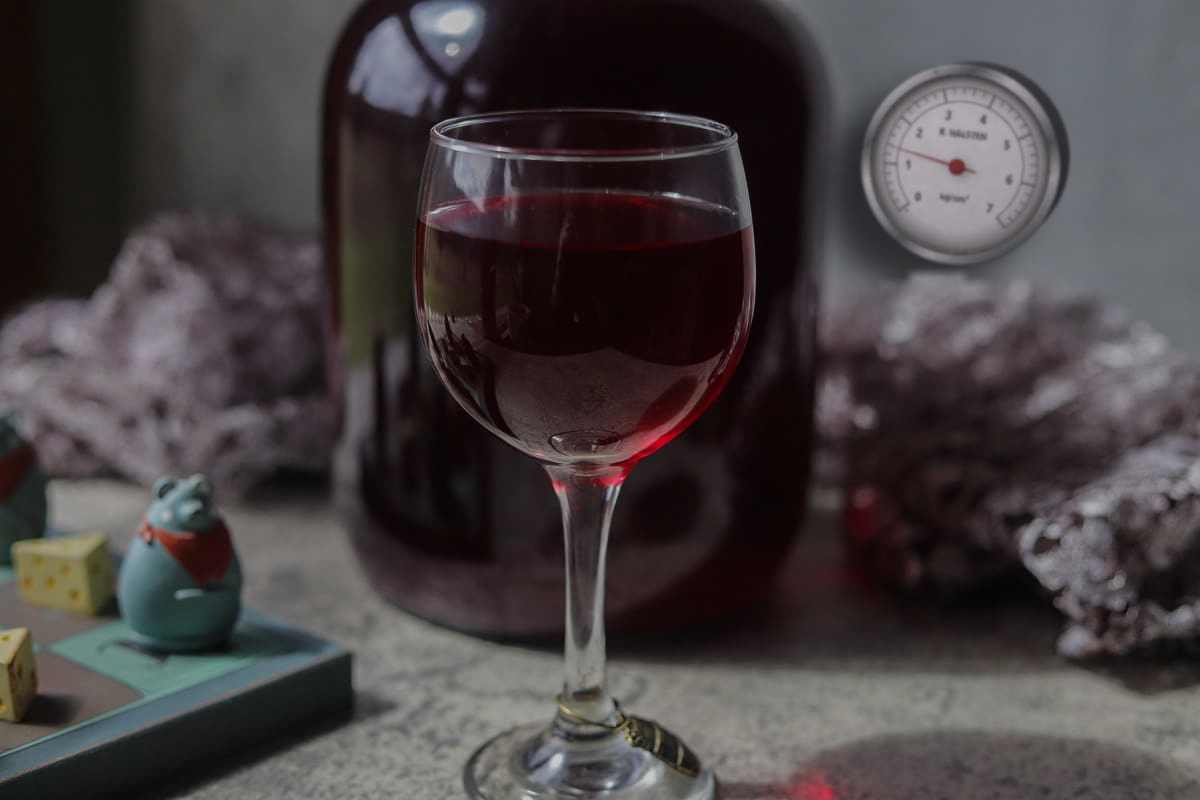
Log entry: 1.4 kg/cm²
